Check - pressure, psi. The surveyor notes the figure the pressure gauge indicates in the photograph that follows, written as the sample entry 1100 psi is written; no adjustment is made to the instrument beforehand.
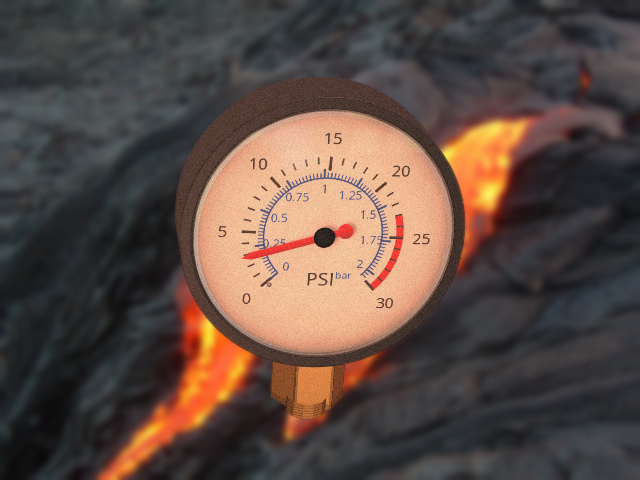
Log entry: 3 psi
